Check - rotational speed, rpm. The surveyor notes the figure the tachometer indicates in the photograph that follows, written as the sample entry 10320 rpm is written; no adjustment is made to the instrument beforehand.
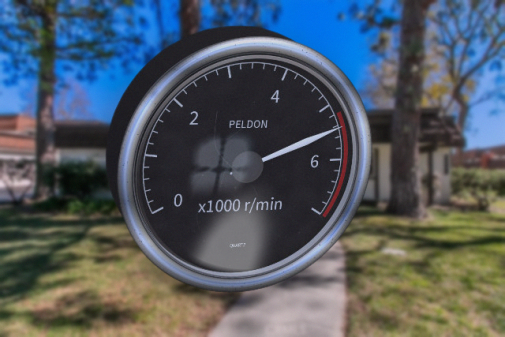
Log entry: 5400 rpm
